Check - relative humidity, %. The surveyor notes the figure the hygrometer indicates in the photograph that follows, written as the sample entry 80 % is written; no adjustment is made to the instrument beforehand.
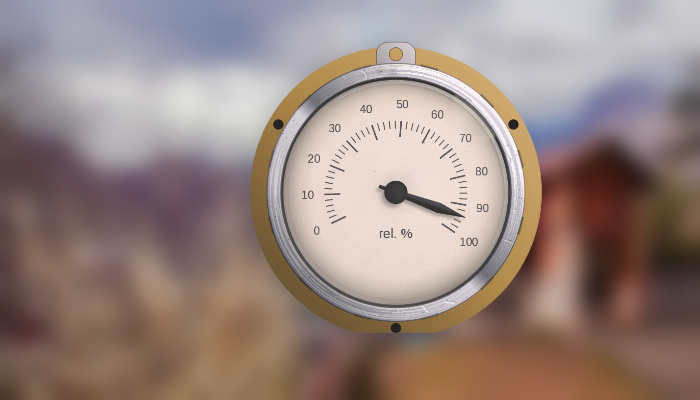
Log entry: 94 %
